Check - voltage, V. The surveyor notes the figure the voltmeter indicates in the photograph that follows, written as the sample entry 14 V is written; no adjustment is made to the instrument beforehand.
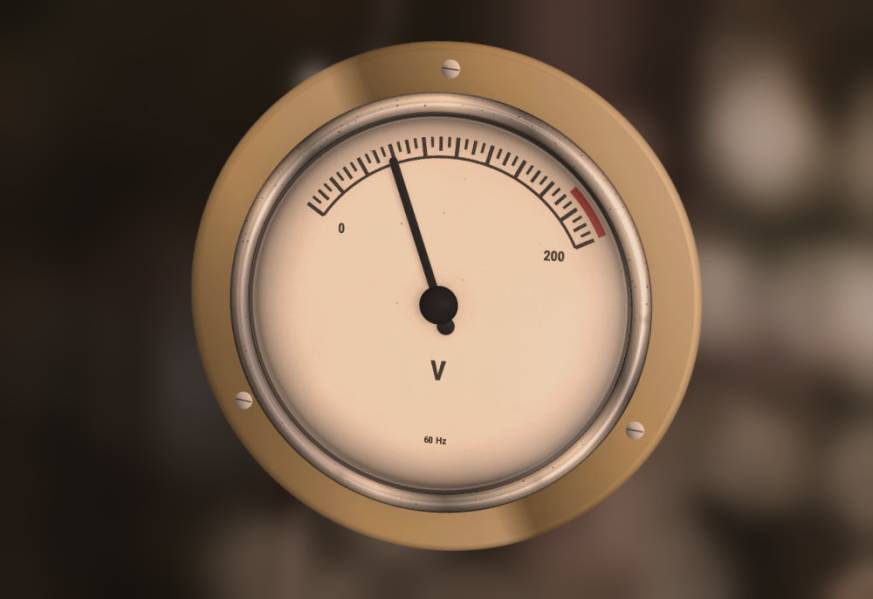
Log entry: 60 V
